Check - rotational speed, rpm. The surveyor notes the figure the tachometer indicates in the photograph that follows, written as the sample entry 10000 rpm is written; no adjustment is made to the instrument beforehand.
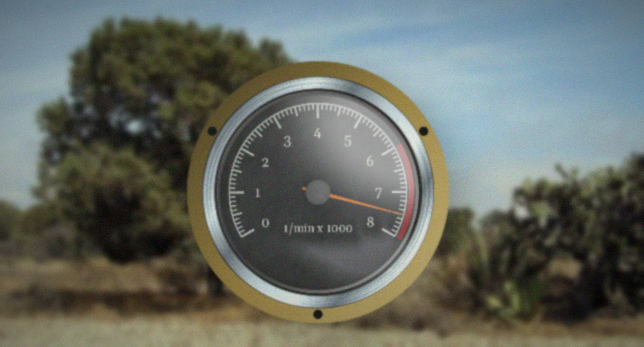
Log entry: 7500 rpm
